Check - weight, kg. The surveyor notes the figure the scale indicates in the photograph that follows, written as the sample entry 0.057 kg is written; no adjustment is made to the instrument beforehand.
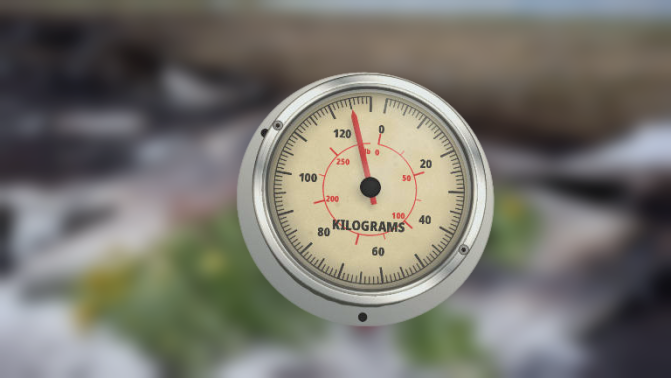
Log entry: 125 kg
